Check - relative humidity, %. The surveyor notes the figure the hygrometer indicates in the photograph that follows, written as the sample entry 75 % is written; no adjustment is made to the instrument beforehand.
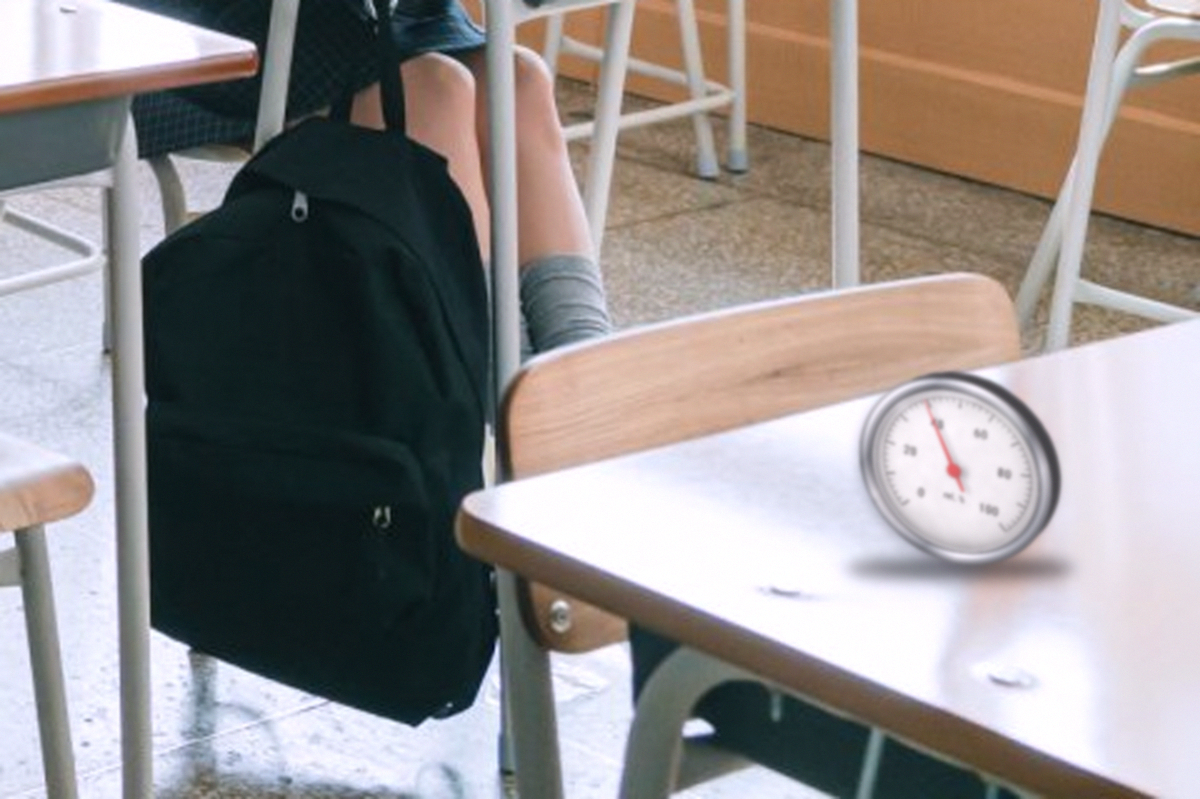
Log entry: 40 %
